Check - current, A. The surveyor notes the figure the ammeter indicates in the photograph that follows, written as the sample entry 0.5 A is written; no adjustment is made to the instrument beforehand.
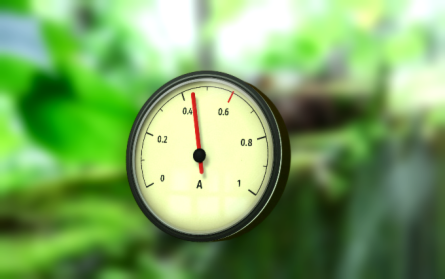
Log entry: 0.45 A
